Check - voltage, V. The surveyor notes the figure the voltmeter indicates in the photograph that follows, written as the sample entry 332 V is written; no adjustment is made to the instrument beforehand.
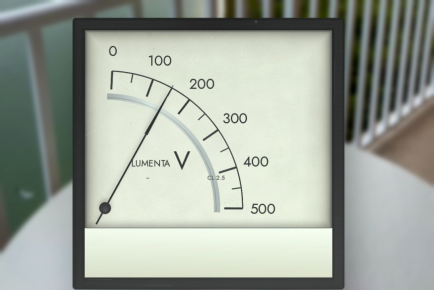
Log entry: 150 V
